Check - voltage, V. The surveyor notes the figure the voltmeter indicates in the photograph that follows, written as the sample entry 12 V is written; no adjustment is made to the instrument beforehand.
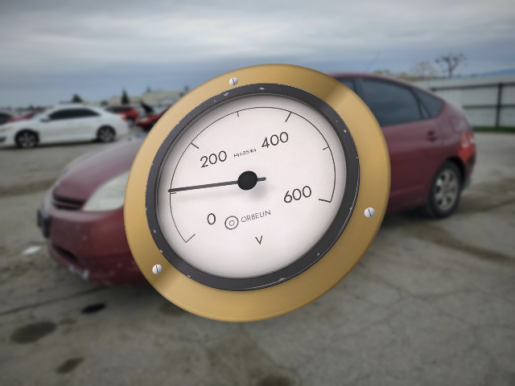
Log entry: 100 V
